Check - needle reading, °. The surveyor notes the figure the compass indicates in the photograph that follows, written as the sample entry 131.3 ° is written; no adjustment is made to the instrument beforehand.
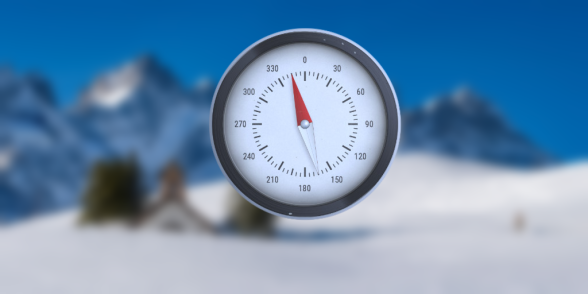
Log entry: 345 °
